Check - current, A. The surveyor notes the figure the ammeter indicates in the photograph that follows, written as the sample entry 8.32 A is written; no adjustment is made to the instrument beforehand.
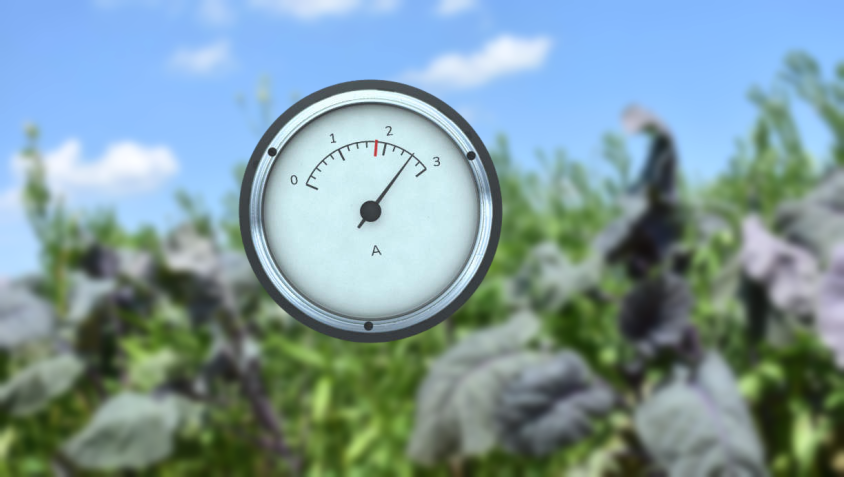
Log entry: 2.6 A
